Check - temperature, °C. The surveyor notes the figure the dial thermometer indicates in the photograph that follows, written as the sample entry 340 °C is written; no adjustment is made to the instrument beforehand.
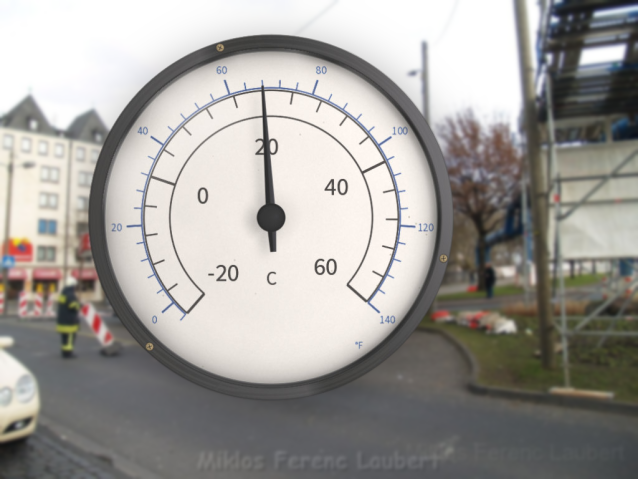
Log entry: 20 °C
